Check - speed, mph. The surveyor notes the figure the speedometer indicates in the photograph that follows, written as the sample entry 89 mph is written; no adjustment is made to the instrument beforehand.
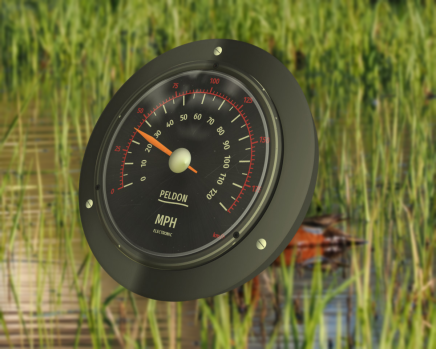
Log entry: 25 mph
